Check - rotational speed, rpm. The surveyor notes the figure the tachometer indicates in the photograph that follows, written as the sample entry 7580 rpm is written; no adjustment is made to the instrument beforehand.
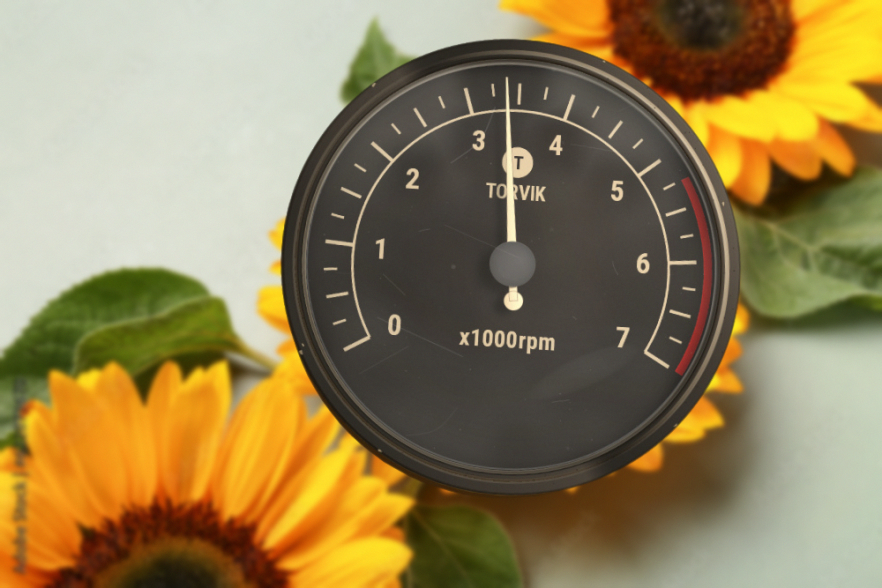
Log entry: 3375 rpm
